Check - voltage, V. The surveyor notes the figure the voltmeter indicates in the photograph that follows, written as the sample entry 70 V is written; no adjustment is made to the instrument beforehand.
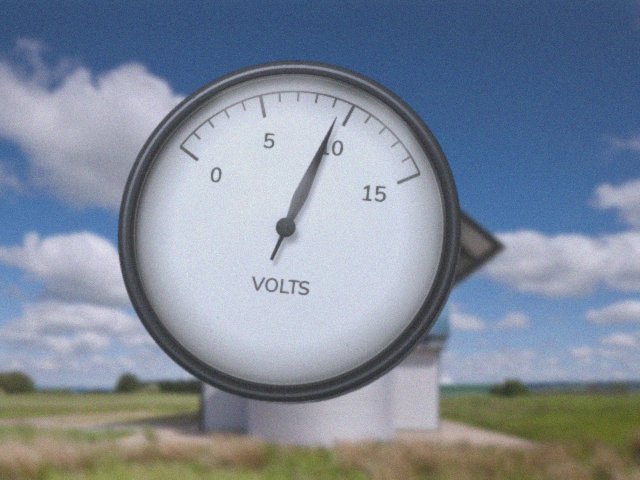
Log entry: 9.5 V
